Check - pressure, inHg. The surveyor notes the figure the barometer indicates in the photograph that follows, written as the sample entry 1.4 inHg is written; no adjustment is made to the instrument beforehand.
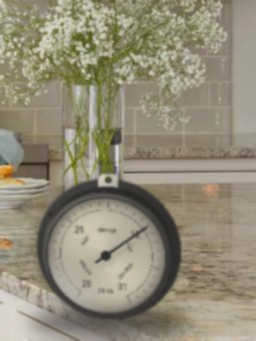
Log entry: 30 inHg
